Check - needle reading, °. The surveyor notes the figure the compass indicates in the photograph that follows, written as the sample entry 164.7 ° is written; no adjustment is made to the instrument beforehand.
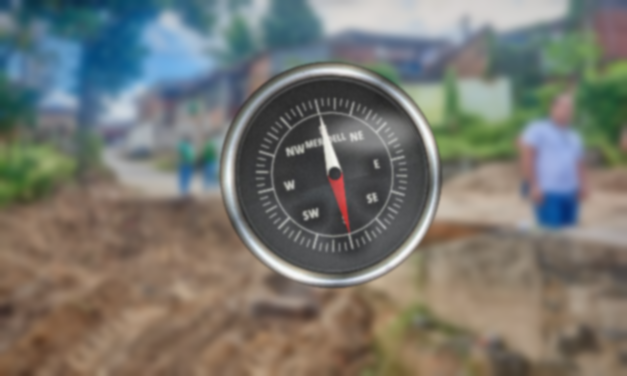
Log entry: 180 °
